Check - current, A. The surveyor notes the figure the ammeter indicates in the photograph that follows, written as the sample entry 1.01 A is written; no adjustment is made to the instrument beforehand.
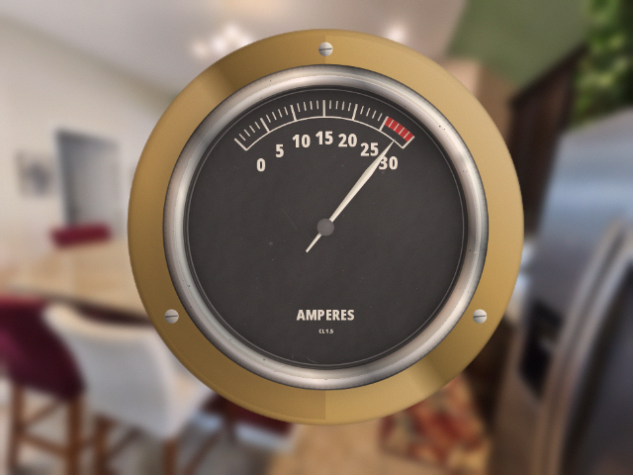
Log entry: 28 A
